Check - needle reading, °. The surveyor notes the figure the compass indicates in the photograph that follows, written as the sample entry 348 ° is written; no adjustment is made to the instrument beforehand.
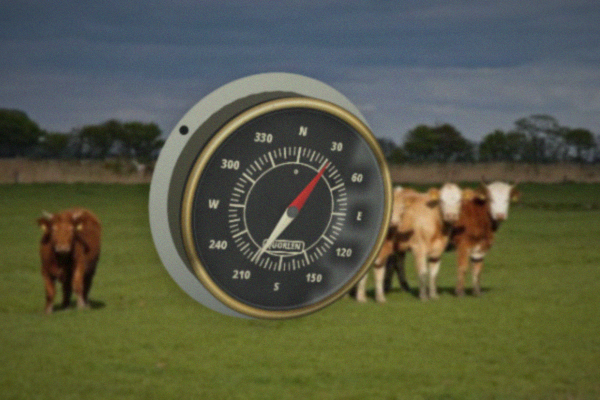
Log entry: 30 °
